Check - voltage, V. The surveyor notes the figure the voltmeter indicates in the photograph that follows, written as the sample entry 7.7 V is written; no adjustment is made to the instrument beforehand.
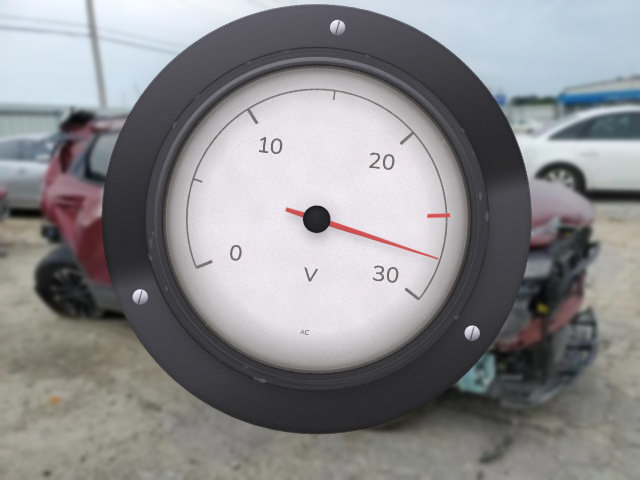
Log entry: 27.5 V
